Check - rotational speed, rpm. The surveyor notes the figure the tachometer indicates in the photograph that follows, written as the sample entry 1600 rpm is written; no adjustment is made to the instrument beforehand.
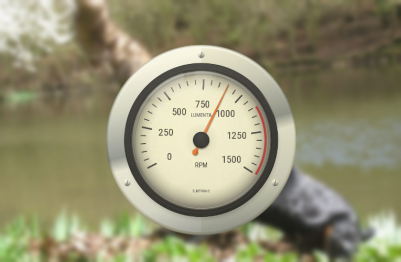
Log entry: 900 rpm
